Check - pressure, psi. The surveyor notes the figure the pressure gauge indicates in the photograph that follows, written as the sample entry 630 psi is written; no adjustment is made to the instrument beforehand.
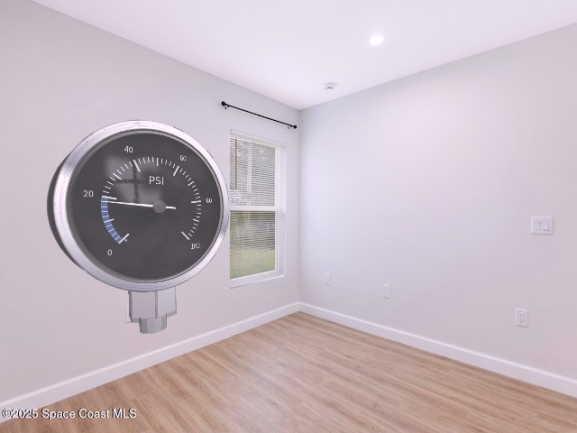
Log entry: 18 psi
